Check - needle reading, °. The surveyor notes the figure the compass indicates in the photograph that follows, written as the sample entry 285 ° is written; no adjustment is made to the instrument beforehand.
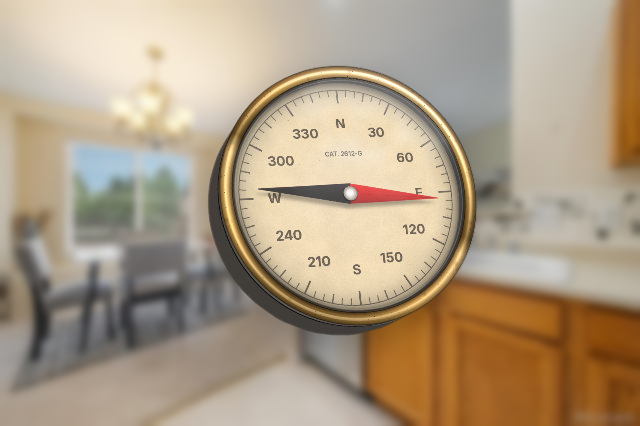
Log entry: 95 °
